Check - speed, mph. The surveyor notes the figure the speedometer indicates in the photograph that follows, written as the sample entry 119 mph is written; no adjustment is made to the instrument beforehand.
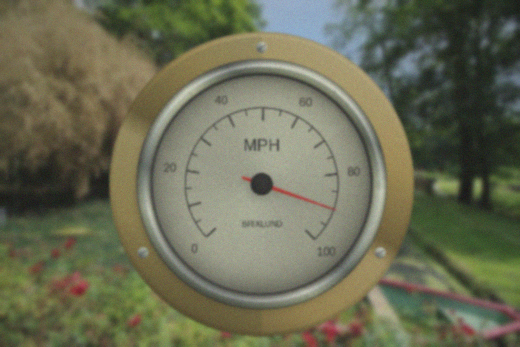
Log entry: 90 mph
